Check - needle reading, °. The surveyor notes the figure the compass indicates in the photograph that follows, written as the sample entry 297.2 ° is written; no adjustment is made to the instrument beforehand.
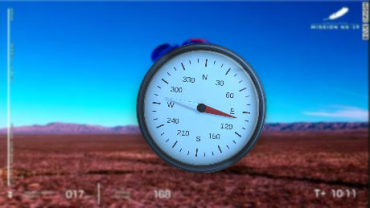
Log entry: 100 °
